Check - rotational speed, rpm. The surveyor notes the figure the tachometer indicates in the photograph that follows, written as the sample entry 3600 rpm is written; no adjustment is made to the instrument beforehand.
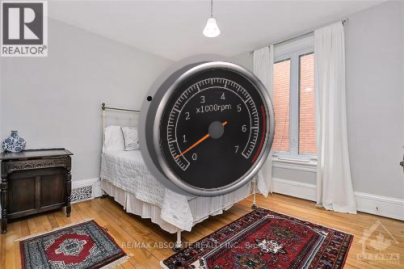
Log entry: 500 rpm
